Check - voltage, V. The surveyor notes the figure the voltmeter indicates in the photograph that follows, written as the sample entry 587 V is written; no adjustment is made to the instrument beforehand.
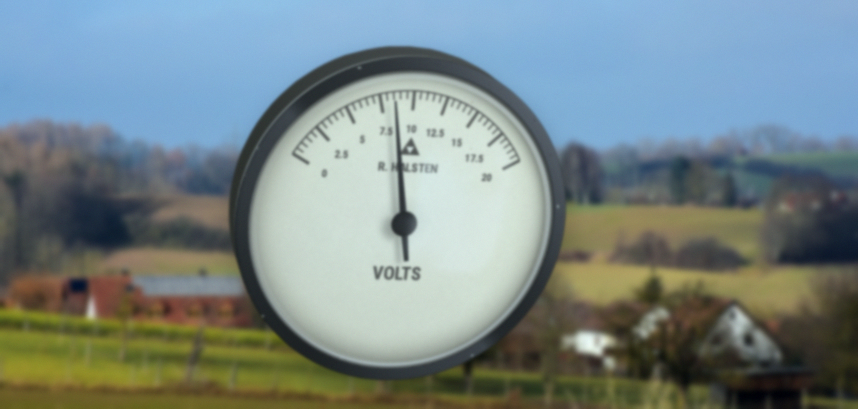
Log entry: 8.5 V
